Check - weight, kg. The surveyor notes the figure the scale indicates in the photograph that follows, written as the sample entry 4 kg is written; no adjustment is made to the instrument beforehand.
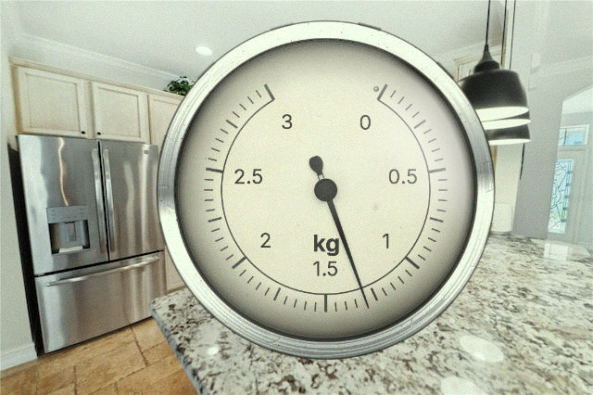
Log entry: 1.3 kg
